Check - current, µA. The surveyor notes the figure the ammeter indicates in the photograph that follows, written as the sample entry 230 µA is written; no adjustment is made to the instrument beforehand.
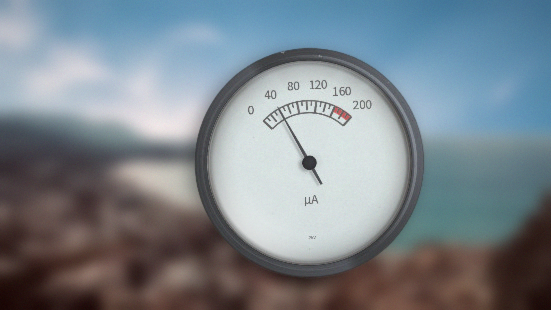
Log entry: 40 µA
